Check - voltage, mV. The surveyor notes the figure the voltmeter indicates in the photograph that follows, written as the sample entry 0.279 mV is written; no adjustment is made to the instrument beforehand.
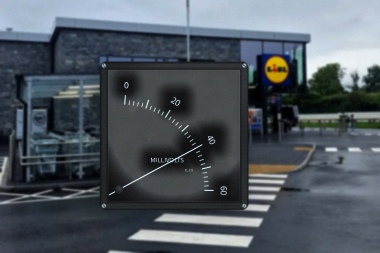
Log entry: 40 mV
